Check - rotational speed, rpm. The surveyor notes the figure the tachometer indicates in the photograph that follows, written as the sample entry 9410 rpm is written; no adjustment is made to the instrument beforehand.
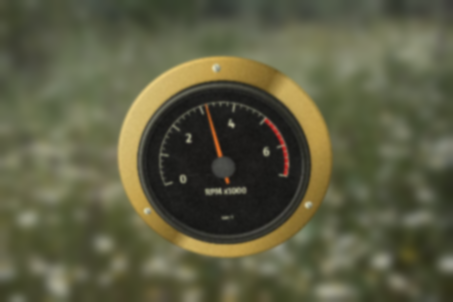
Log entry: 3200 rpm
